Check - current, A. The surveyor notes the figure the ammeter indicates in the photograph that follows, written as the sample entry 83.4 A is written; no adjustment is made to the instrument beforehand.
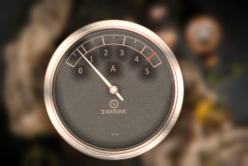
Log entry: 0.75 A
